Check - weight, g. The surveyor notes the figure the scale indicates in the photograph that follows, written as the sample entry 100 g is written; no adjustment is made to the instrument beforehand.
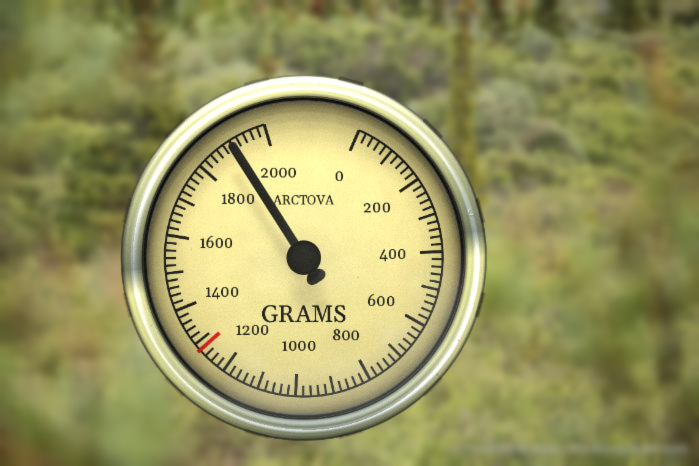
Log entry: 1900 g
